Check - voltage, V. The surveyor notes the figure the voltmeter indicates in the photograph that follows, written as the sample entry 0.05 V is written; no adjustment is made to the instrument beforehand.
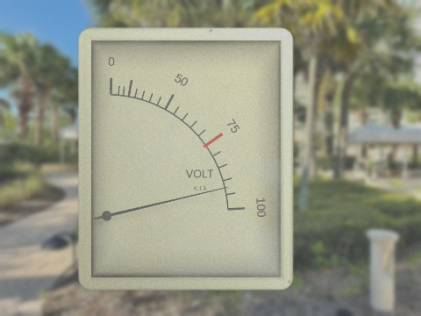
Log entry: 92.5 V
